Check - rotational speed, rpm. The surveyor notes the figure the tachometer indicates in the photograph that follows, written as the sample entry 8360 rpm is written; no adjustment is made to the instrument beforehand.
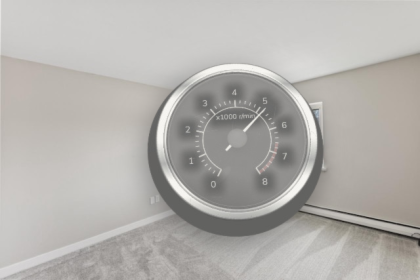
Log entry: 5200 rpm
